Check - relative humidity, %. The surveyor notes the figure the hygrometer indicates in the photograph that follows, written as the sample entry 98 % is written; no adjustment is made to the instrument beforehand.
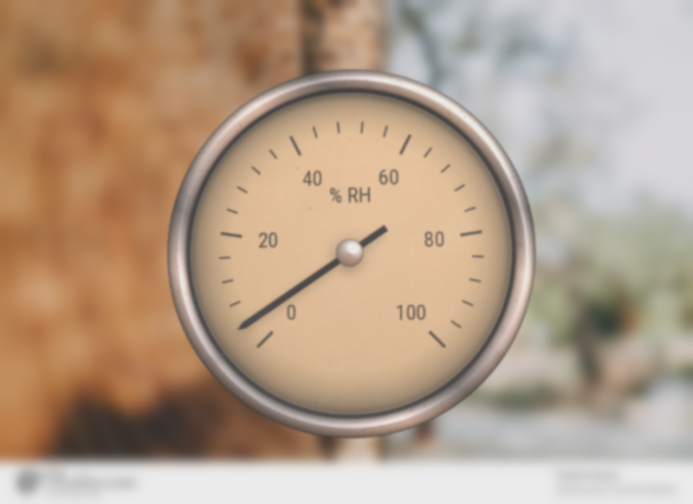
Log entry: 4 %
